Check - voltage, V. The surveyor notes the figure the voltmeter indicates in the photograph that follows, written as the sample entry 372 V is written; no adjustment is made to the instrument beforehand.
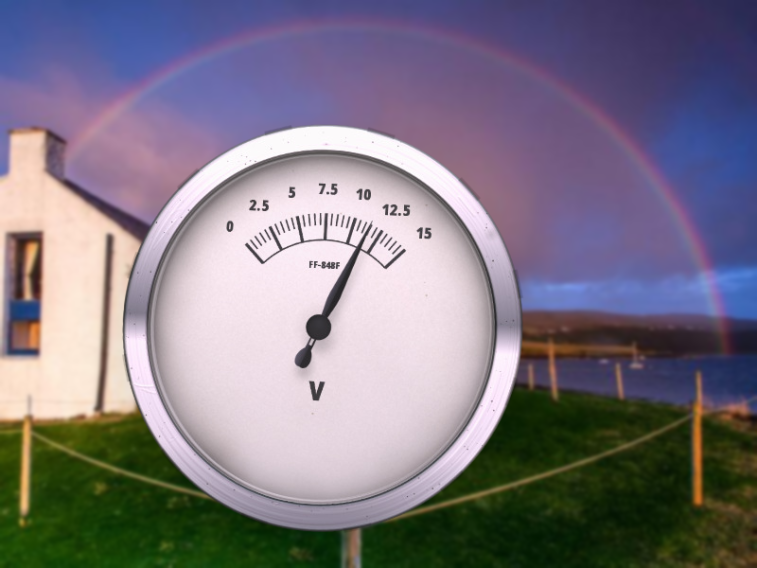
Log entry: 11.5 V
